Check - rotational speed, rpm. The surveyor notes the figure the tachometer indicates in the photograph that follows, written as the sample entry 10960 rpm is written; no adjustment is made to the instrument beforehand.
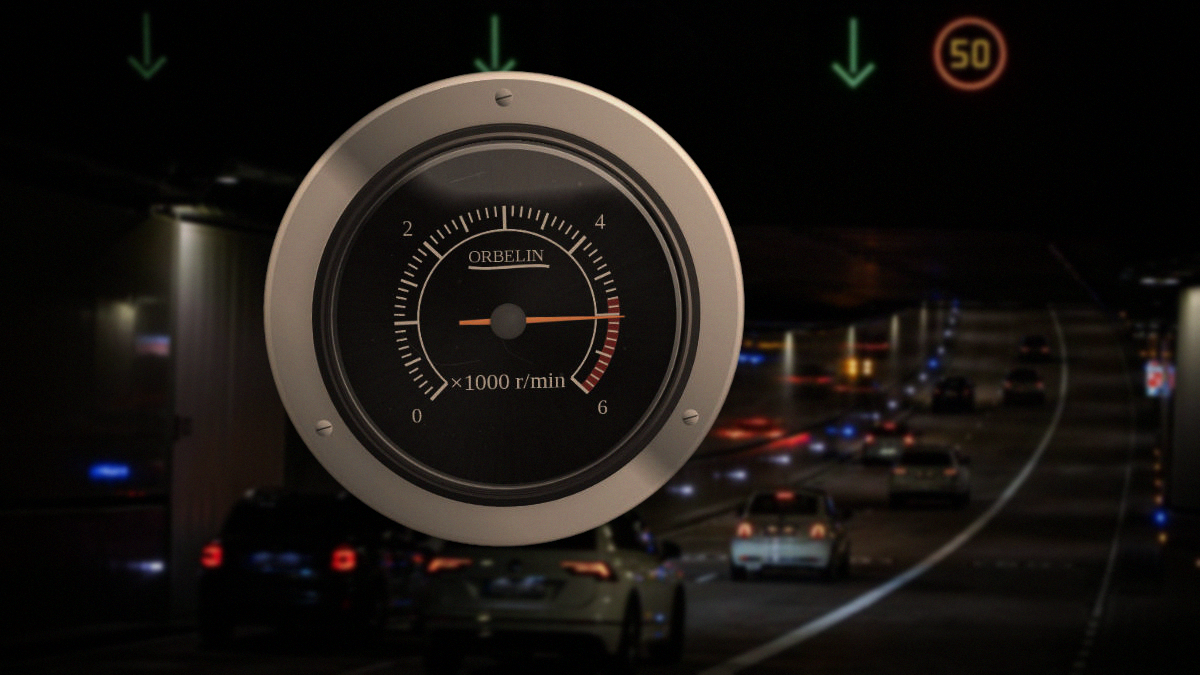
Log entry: 5000 rpm
